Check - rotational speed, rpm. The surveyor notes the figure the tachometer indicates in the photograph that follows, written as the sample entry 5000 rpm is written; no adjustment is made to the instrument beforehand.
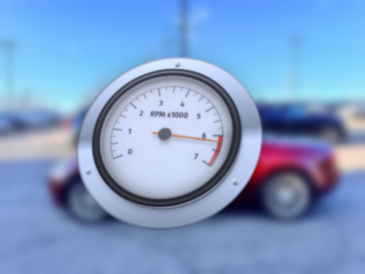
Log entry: 6250 rpm
